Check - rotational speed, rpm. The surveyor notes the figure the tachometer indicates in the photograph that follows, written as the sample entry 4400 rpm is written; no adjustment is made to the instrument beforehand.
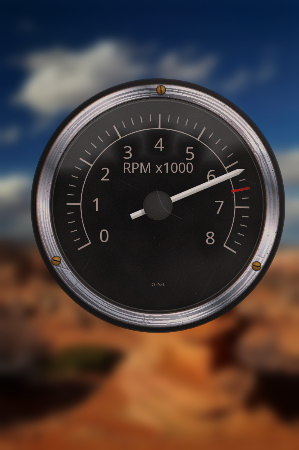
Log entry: 6200 rpm
